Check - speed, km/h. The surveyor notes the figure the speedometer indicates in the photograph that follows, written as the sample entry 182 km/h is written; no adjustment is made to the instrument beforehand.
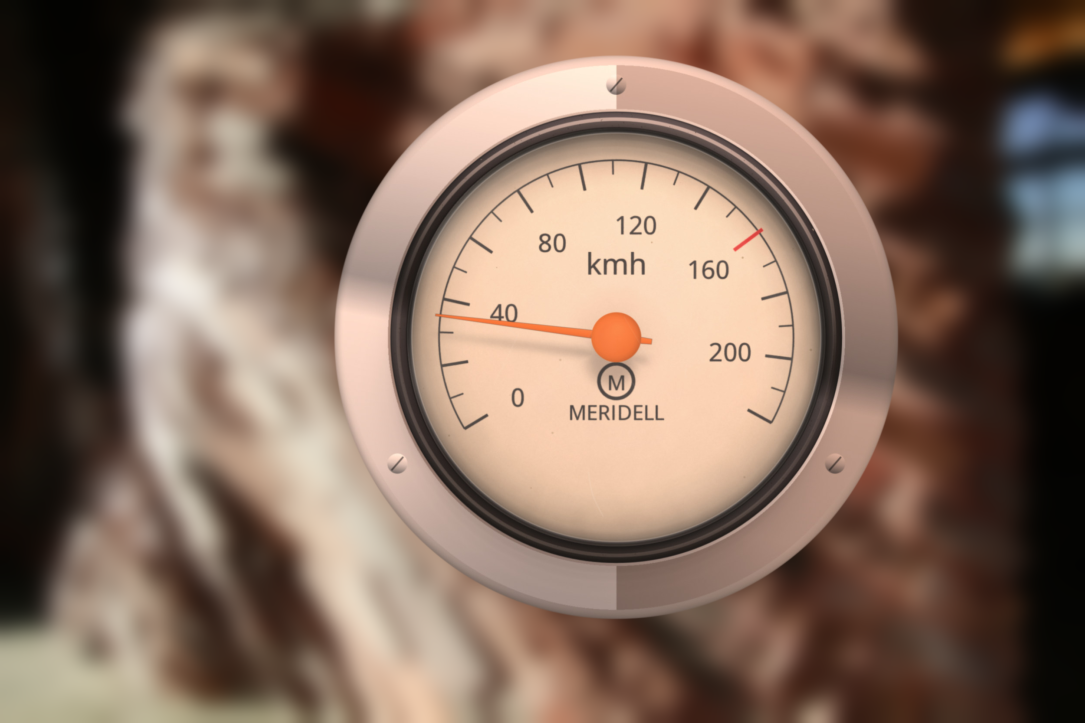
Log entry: 35 km/h
